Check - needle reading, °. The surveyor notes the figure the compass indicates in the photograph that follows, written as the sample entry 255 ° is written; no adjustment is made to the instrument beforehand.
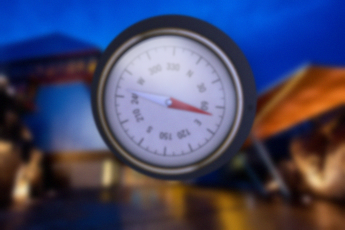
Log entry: 70 °
